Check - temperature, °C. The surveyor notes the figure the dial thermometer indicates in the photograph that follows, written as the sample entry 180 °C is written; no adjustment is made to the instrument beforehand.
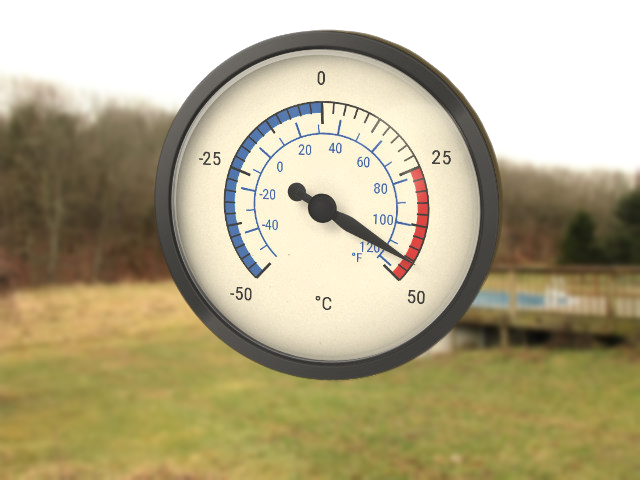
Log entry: 45 °C
